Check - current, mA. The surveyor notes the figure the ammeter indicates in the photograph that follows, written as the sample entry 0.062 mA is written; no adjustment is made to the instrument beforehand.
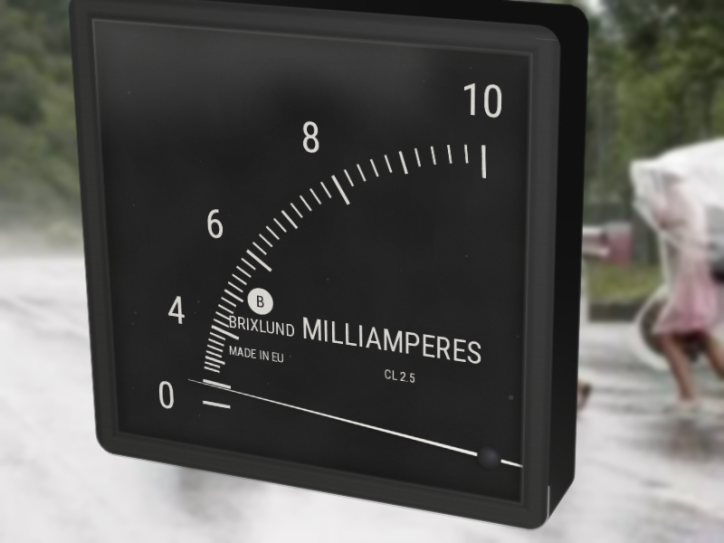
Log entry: 2 mA
